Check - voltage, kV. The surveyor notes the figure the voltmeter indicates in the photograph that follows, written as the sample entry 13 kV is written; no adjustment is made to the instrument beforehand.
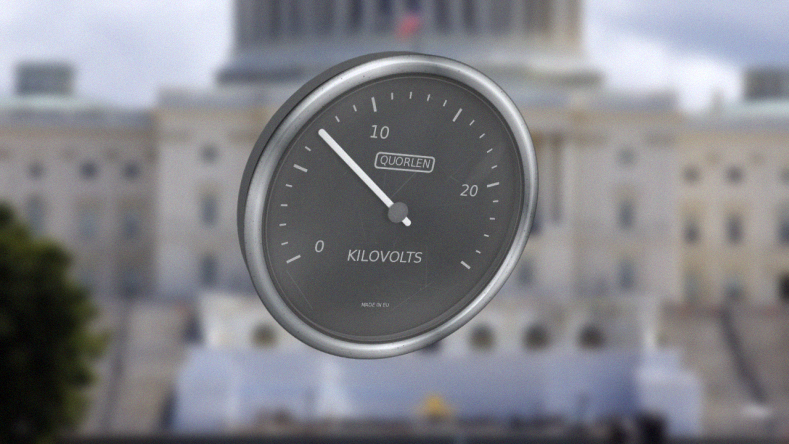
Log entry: 7 kV
